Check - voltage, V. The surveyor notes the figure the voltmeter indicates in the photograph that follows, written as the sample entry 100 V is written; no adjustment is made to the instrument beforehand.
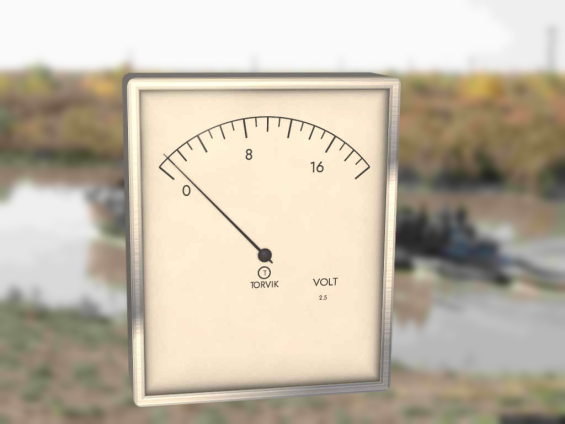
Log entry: 1 V
